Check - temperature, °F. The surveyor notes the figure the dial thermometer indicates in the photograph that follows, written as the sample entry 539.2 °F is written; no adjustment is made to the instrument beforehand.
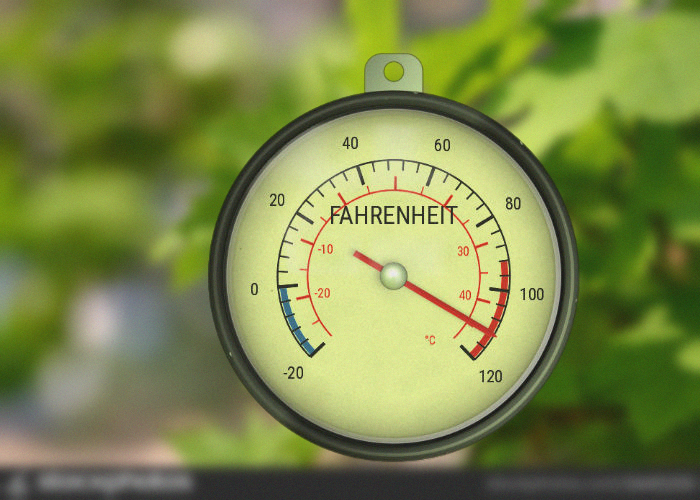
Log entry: 112 °F
